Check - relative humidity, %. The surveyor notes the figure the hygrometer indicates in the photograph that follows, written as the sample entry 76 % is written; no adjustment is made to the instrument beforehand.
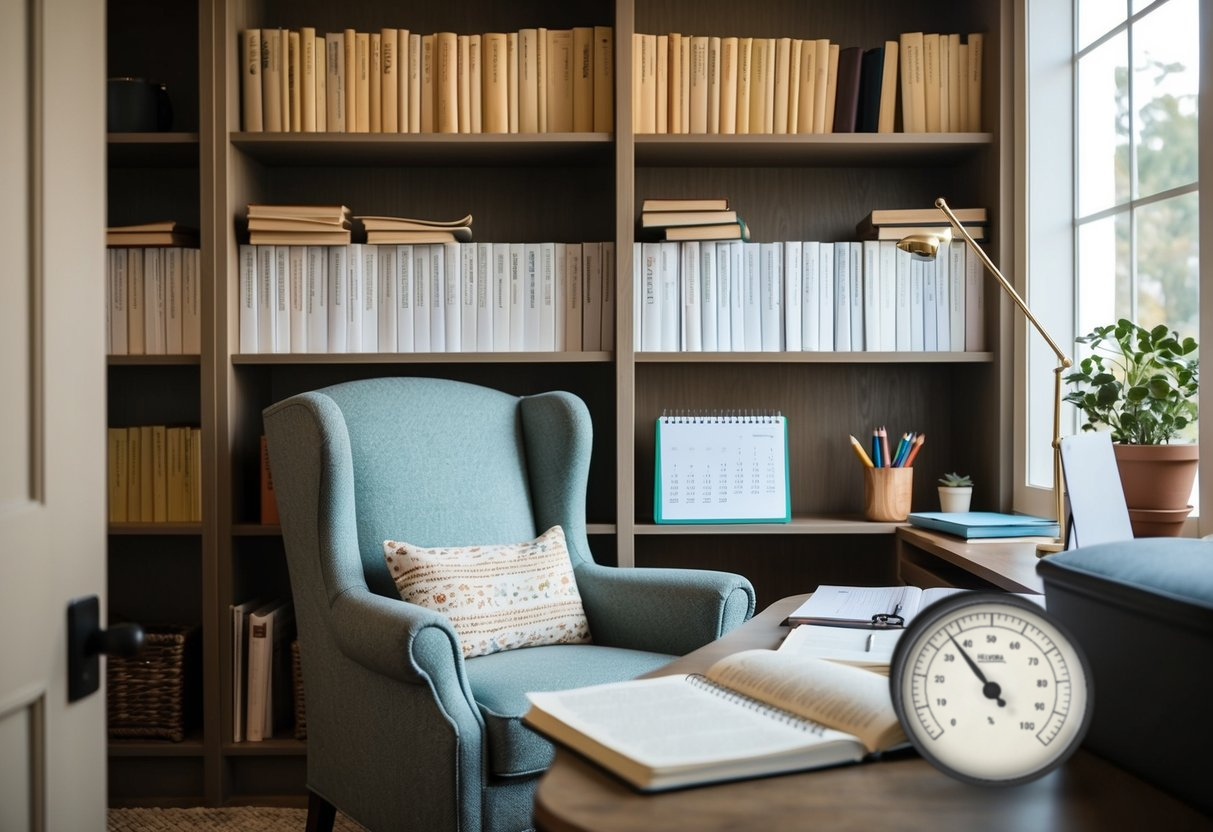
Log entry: 36 %
